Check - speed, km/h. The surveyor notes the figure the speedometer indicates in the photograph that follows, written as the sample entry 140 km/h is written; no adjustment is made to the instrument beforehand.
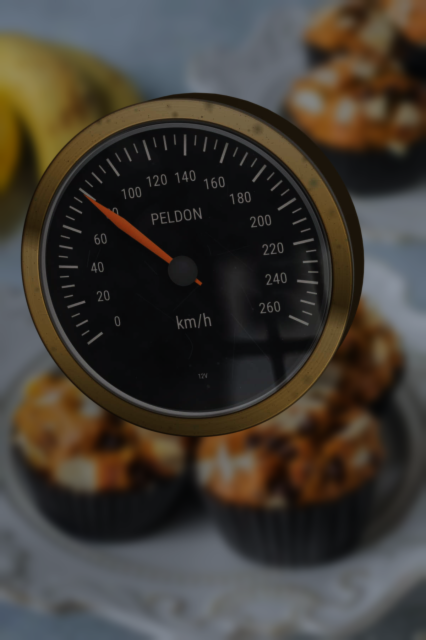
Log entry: 80 km/h
